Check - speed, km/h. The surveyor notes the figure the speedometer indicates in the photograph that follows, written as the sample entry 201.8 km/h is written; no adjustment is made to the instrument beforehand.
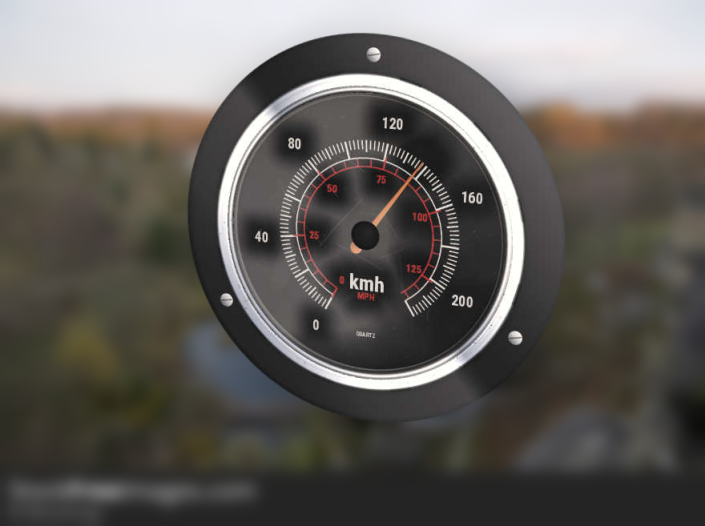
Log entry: 138 km/h
